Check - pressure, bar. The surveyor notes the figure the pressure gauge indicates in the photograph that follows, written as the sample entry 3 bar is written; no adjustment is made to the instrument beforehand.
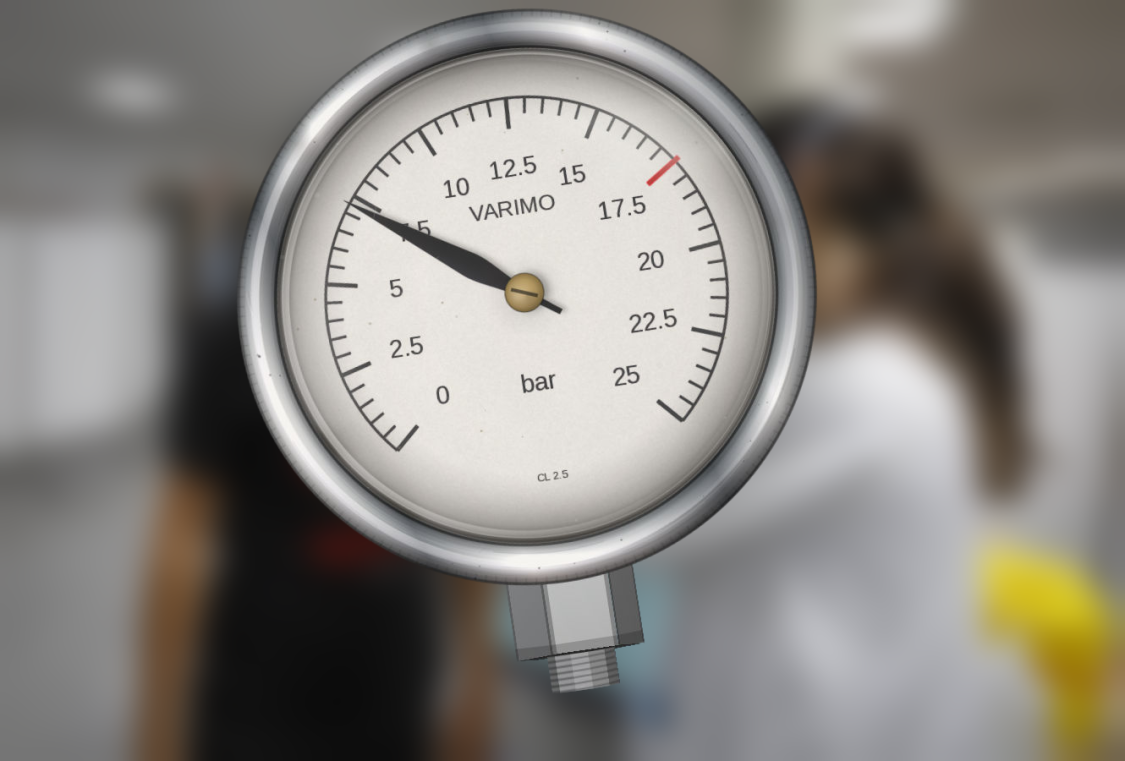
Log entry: 7.25 bar
